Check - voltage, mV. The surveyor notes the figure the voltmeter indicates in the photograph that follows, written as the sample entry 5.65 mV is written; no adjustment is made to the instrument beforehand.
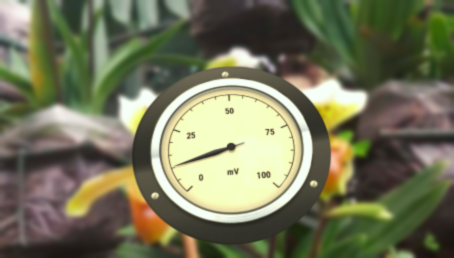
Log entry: 10 mV
